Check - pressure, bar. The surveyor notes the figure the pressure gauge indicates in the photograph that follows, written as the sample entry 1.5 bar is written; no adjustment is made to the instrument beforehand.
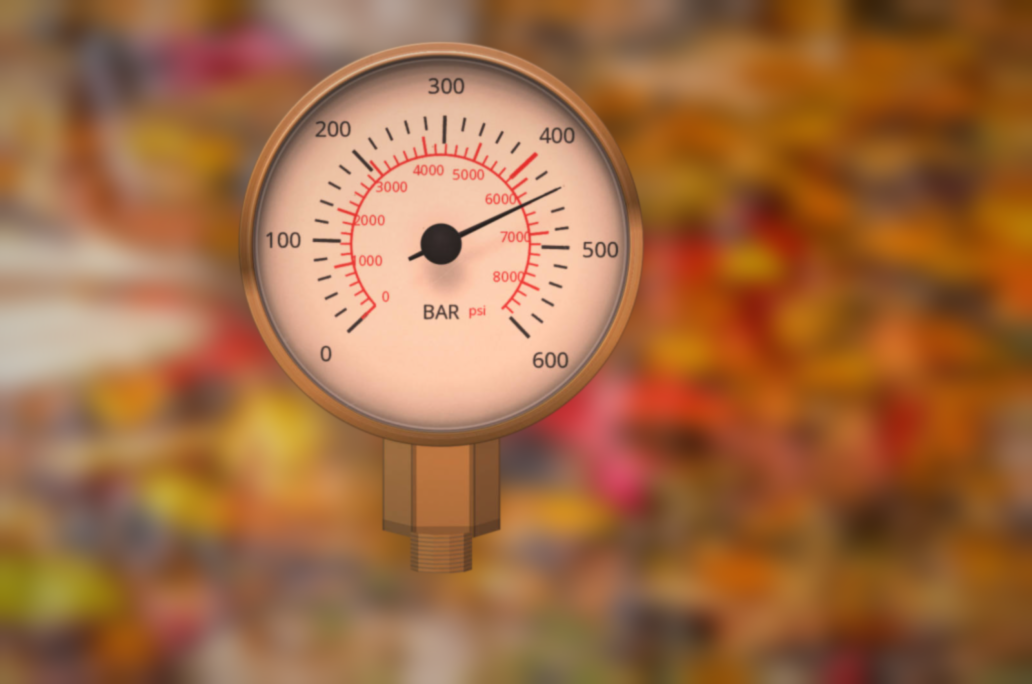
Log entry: 440 bar
